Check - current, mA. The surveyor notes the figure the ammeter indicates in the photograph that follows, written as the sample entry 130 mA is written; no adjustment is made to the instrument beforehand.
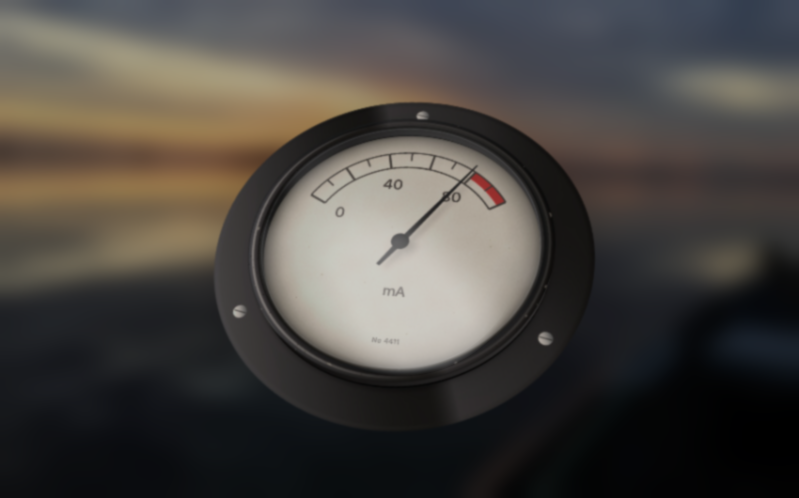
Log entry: 80 mA
